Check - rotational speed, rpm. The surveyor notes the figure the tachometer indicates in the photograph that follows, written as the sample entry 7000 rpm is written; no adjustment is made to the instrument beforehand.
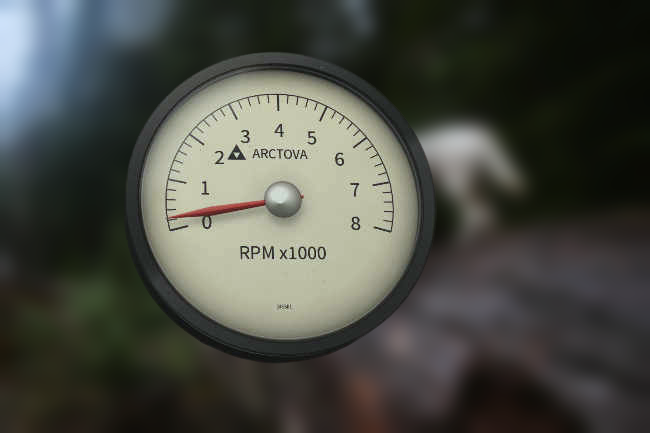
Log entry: 200 rpm
